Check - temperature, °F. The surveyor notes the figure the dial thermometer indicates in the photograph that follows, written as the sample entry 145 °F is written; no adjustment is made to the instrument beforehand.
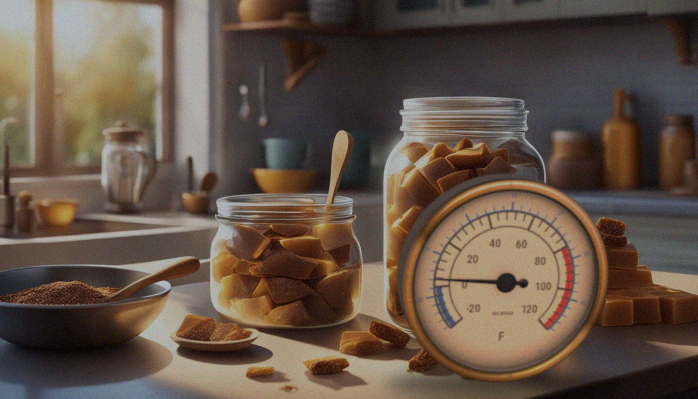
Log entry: 4 °F
